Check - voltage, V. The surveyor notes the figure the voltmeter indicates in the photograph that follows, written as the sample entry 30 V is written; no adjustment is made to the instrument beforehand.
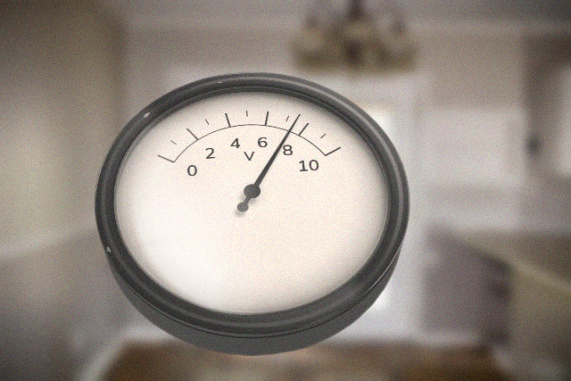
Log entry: 7.5 V
